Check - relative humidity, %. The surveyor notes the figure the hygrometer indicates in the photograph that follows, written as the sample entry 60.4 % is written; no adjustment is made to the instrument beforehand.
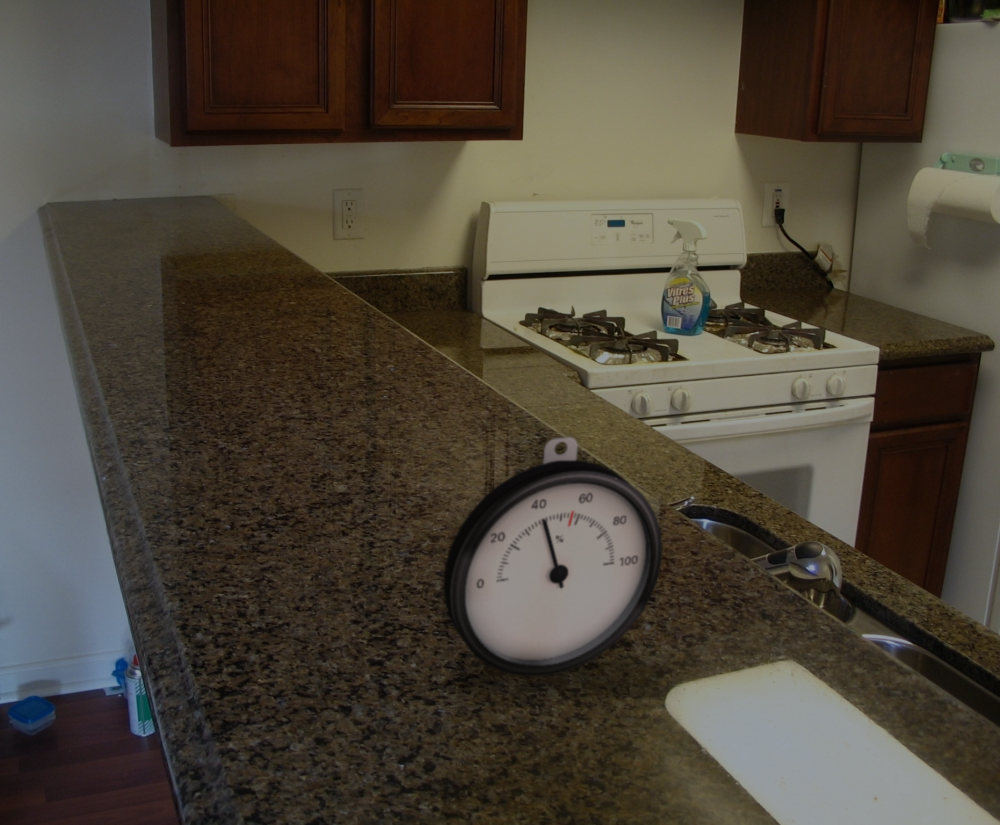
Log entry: 40 %
